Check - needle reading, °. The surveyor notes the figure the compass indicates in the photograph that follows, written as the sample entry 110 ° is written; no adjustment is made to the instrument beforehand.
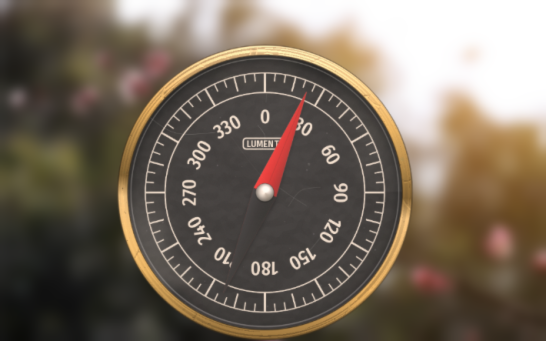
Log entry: 22.5 °
